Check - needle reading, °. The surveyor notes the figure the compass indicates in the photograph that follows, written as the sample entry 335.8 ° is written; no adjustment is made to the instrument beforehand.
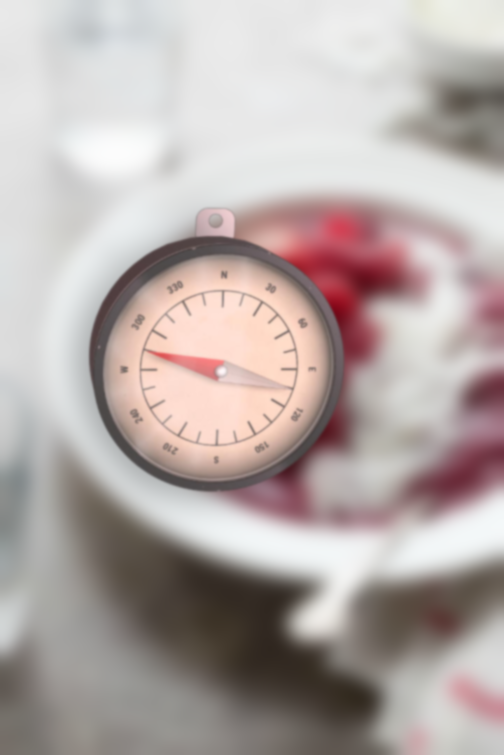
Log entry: 285 °
